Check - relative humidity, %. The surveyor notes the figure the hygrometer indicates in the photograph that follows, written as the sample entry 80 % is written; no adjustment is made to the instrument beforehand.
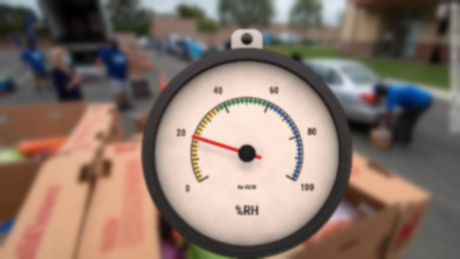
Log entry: 20 %
